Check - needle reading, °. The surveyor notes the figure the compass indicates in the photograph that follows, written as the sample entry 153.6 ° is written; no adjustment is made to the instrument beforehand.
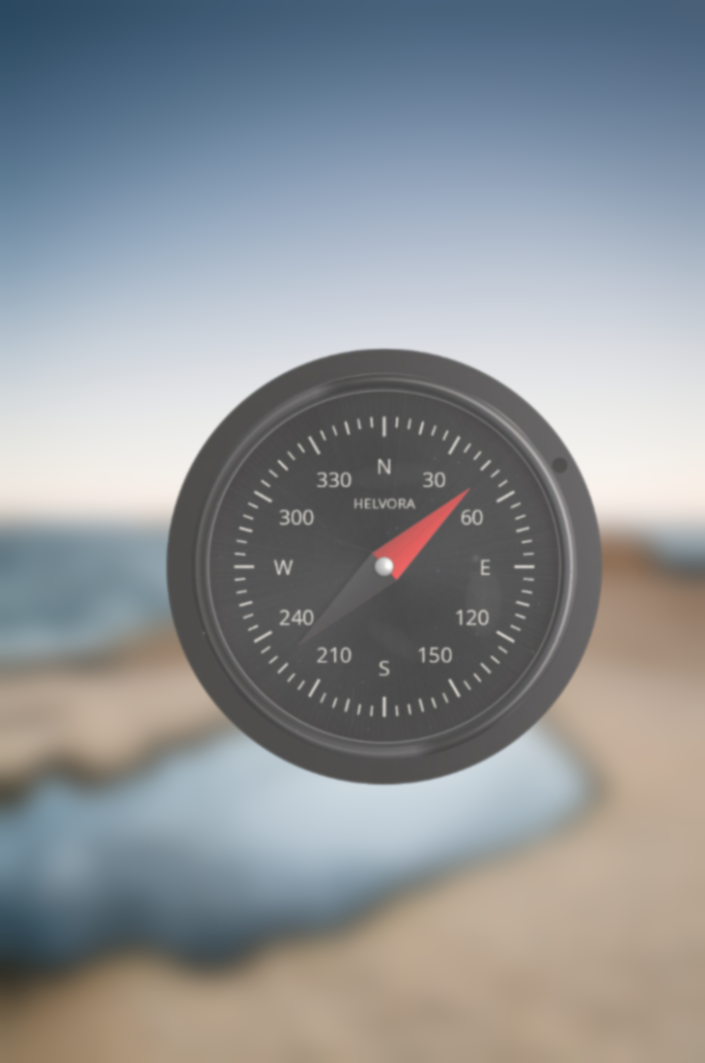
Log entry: 47.5 °
